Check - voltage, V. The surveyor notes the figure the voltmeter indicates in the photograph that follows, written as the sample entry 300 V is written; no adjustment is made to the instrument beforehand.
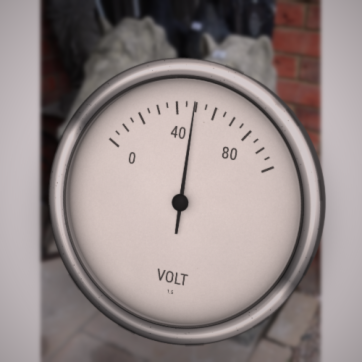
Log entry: 50 V
